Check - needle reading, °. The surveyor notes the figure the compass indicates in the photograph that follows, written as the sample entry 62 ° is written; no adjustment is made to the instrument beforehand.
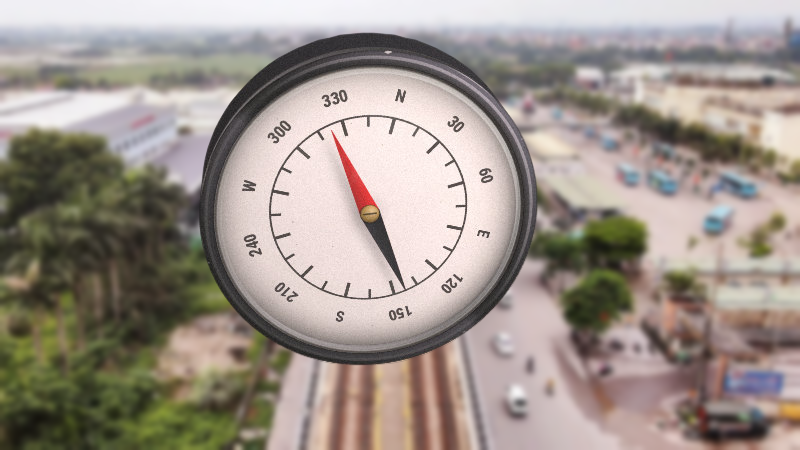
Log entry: 322.5 °
